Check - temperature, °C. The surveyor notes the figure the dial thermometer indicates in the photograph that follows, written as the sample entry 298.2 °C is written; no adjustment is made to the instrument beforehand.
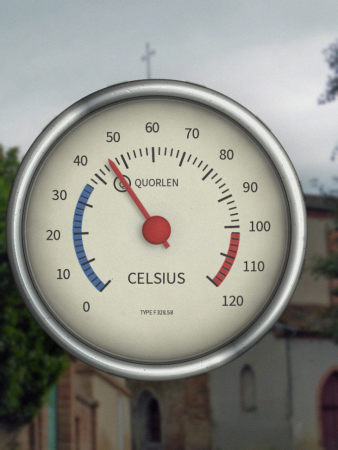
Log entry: 46 °C
